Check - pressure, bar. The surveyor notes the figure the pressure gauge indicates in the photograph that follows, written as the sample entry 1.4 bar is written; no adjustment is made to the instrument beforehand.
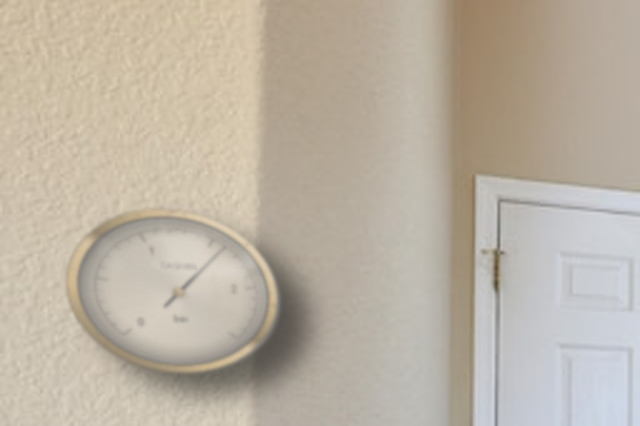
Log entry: 1.6 bar
